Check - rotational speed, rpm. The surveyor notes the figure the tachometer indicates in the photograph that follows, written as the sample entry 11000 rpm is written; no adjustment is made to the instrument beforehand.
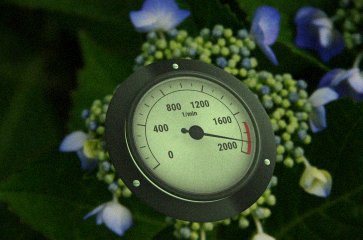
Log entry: 1900 rpm
